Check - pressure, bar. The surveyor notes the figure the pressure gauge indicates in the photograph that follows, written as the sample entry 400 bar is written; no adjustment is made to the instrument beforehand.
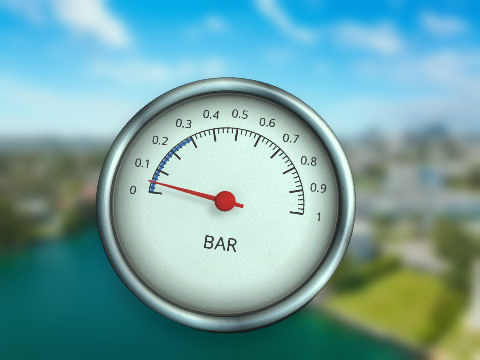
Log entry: 0.04 bar
